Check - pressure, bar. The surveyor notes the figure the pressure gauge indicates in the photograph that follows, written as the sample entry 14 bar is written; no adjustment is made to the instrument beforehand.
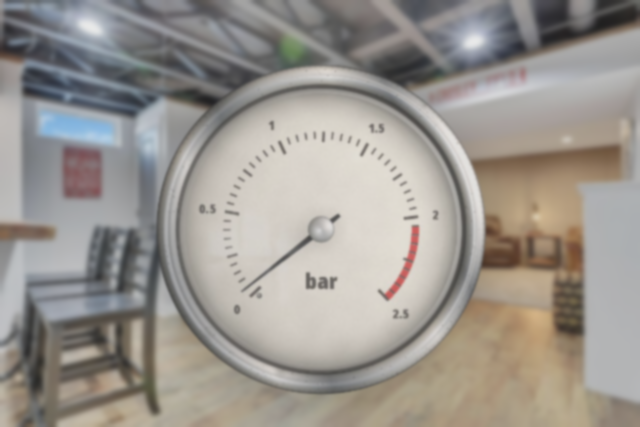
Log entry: 0.05 bar
